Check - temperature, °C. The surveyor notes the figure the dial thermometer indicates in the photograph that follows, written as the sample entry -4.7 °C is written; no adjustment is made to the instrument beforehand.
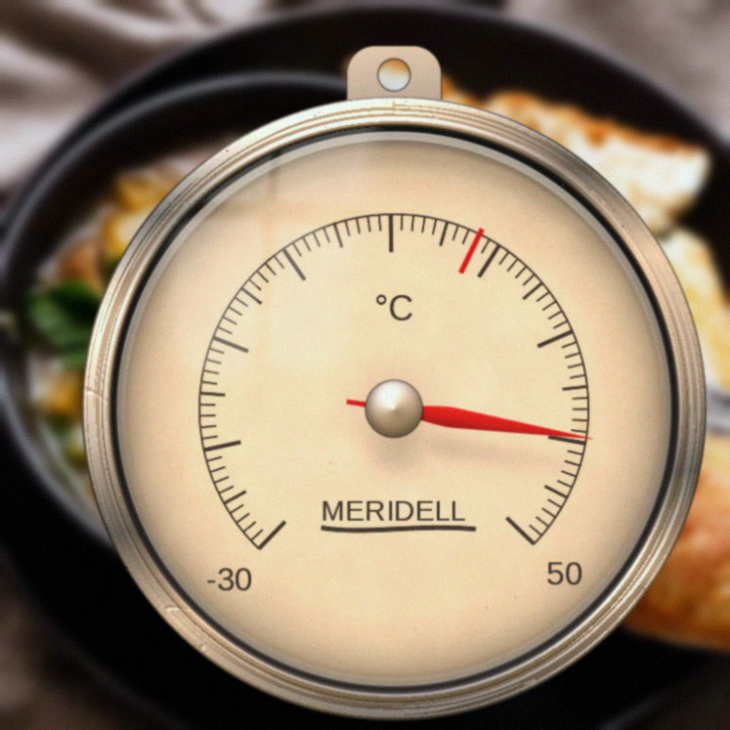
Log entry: 39.5 °C
